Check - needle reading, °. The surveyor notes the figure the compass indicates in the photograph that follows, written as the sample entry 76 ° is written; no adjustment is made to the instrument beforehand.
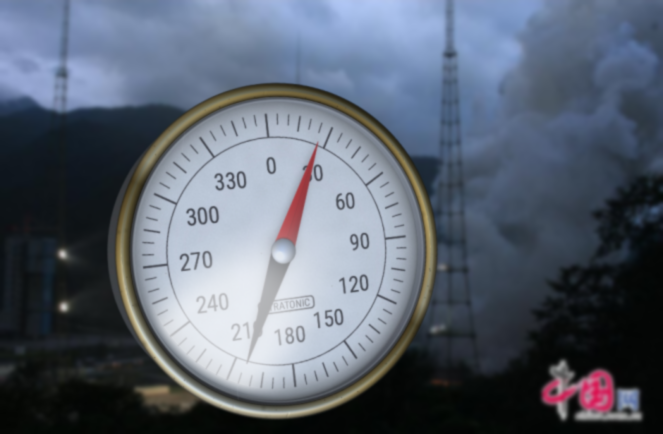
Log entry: 25 °
